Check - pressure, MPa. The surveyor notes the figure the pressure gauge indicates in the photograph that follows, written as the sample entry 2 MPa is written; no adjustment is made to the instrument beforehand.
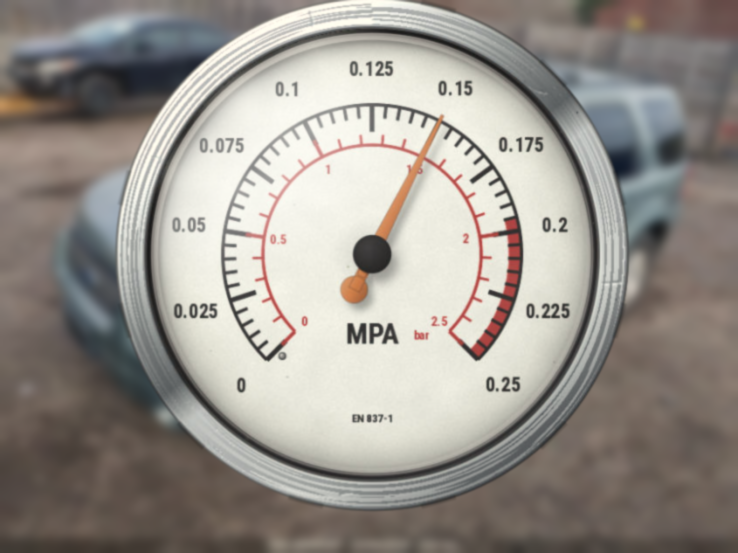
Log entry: 0.15 MPa
